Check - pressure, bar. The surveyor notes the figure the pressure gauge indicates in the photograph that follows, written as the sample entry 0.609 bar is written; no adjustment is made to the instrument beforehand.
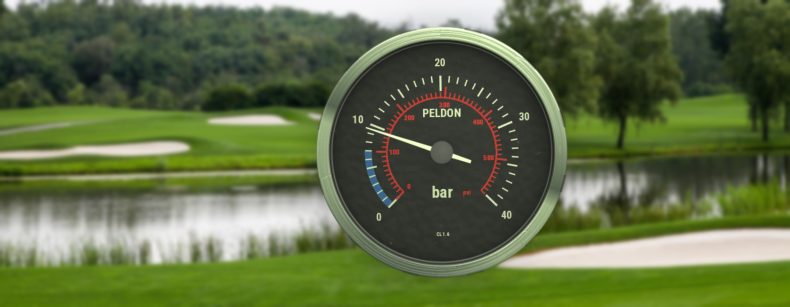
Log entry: 9.5 bar
